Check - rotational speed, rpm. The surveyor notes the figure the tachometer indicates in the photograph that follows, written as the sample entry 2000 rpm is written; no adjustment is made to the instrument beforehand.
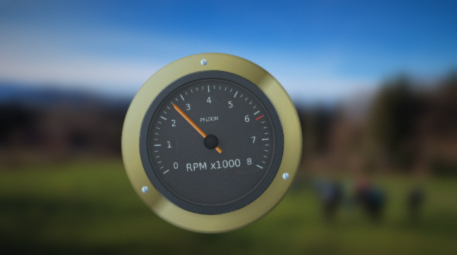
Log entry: 2600 rpm
